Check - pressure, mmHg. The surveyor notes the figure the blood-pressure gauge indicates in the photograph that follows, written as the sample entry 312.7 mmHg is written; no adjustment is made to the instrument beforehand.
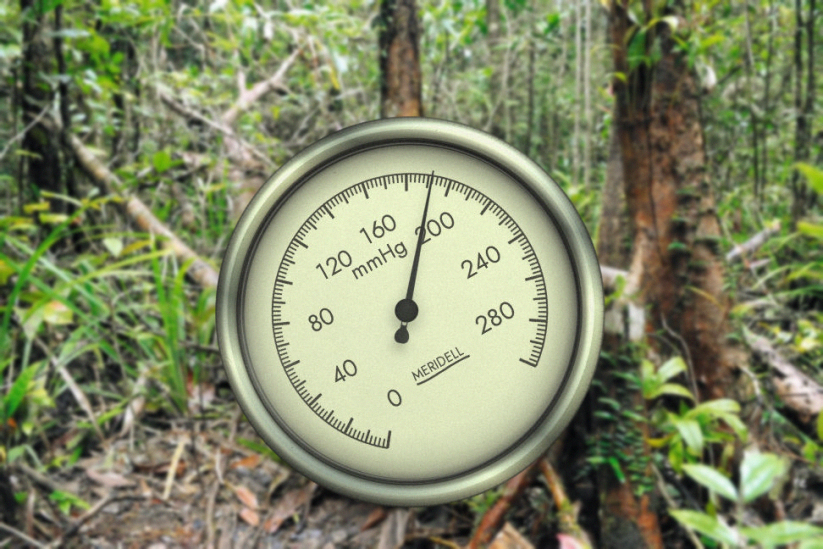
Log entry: 192 mmHg
